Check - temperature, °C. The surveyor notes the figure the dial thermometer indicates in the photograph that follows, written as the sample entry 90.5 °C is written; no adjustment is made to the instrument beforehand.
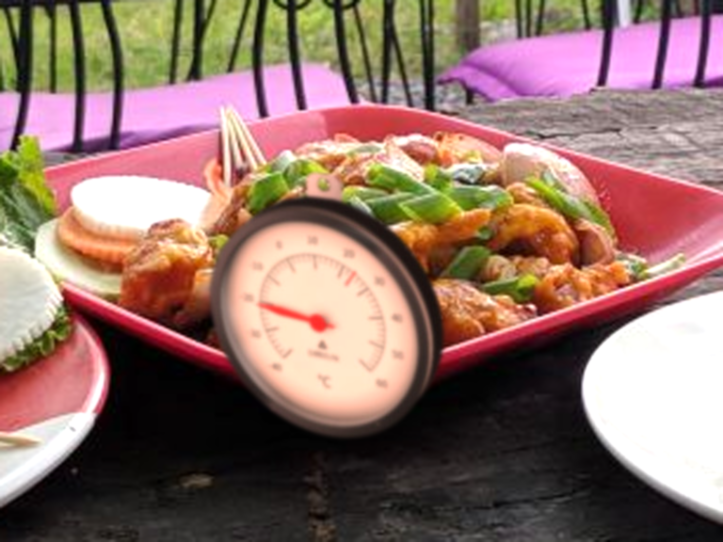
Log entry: -20 °C
